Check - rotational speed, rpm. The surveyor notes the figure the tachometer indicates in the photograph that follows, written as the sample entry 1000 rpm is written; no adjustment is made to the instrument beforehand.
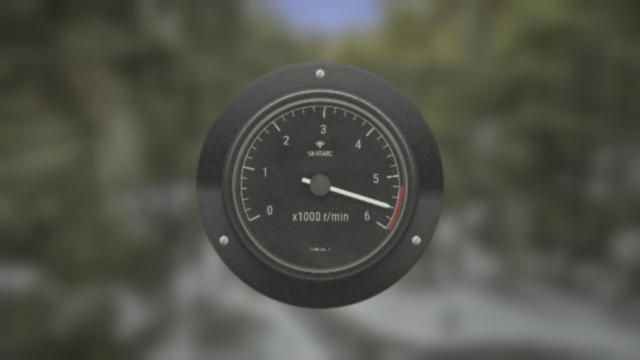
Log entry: 5600 rpm
